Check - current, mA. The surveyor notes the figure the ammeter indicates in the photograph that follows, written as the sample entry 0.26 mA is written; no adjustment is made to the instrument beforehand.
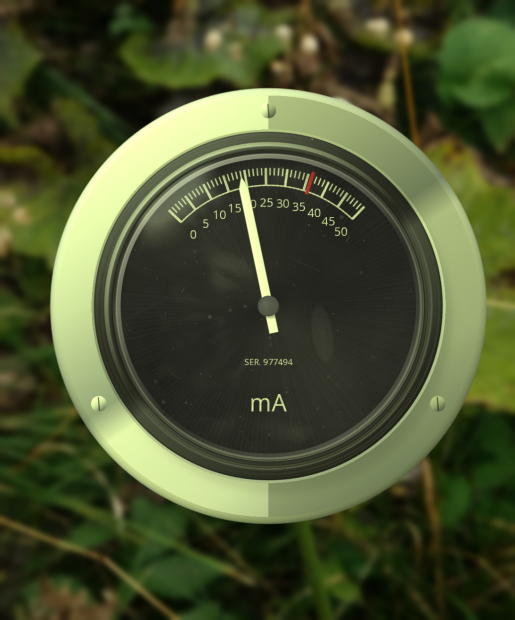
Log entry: 19 mA
